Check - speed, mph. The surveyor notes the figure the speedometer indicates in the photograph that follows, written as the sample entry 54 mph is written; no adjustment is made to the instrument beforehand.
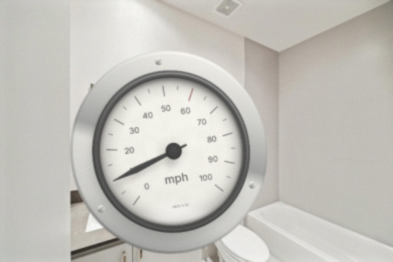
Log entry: 10 mph
